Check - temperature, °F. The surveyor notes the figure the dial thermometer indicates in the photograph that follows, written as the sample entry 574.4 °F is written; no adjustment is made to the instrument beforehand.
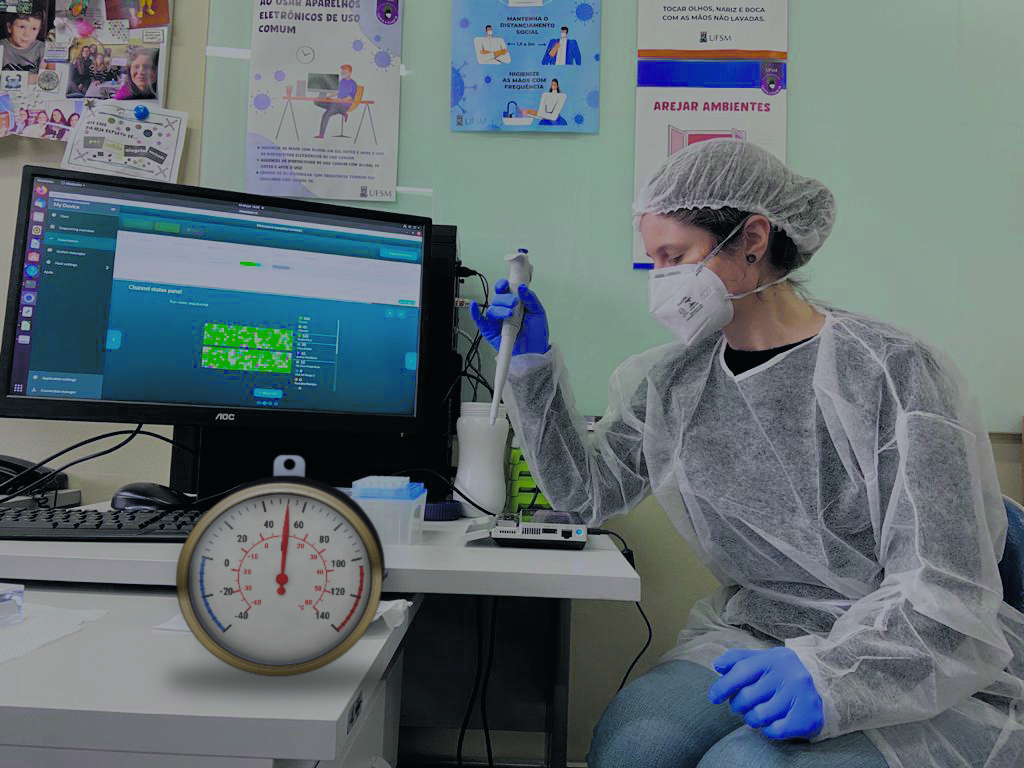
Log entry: 52 °F
